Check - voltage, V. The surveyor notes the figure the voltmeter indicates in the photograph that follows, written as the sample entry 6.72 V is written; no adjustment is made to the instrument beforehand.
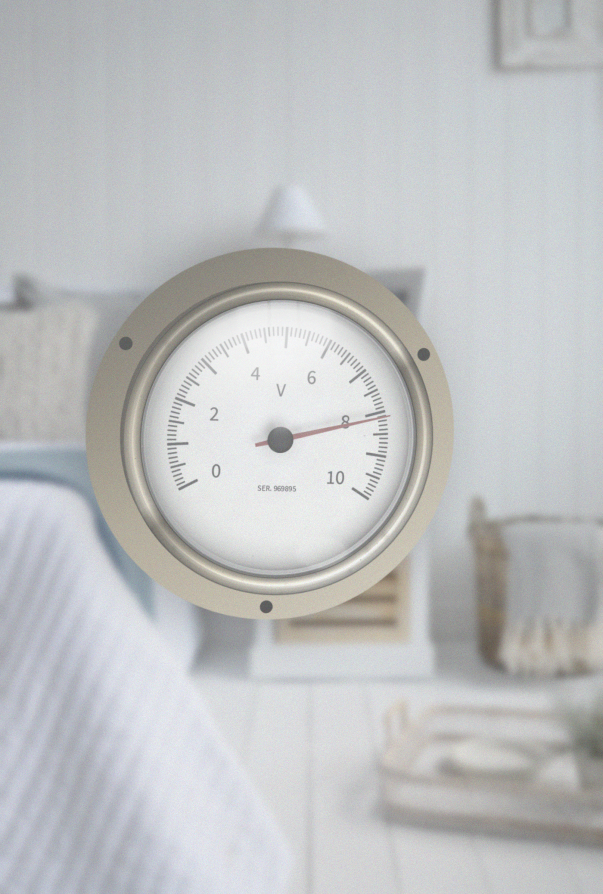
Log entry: 8.1 V
